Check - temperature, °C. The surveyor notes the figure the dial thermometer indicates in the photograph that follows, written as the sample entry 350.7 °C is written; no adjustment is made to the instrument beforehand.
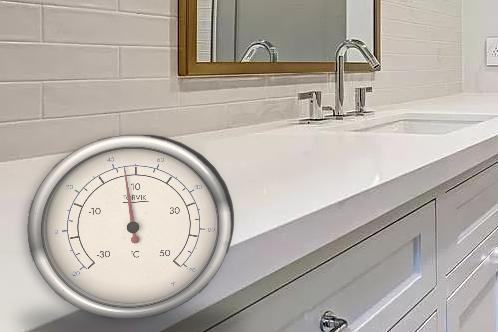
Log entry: 7.5 °C
